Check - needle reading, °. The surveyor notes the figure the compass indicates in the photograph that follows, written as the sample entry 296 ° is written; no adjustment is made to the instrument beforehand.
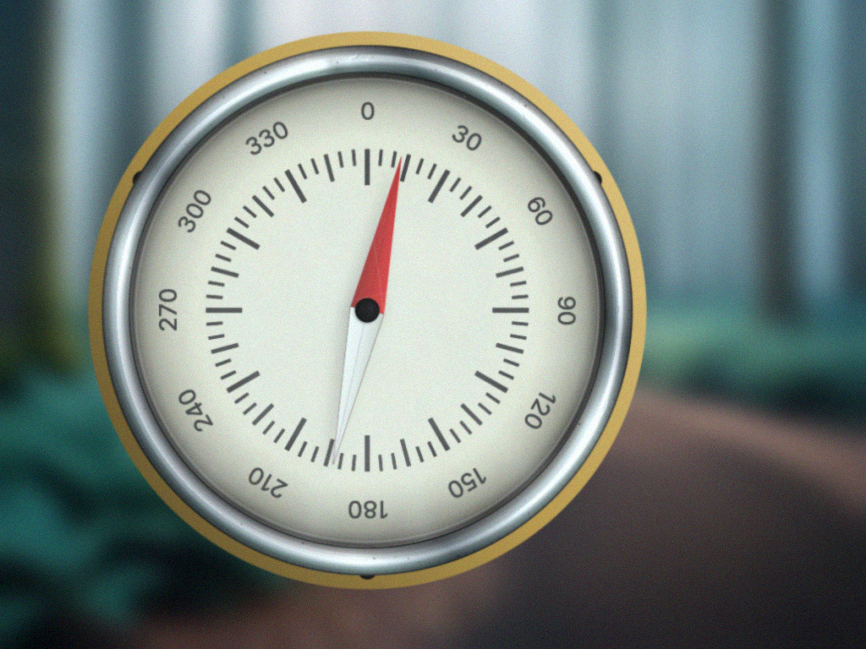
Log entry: 12.5 °
